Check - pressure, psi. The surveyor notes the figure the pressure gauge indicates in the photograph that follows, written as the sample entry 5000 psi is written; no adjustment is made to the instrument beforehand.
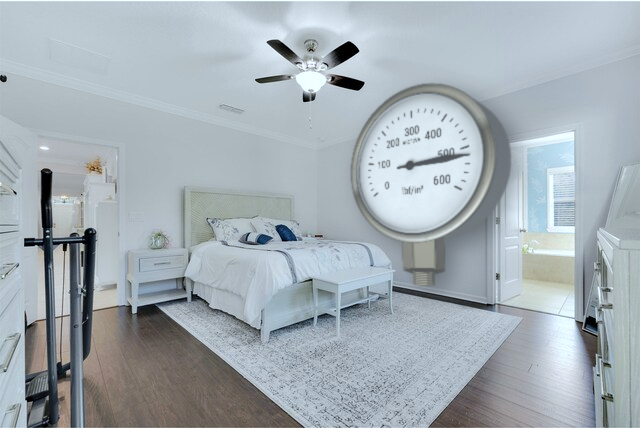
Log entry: 520 psi
